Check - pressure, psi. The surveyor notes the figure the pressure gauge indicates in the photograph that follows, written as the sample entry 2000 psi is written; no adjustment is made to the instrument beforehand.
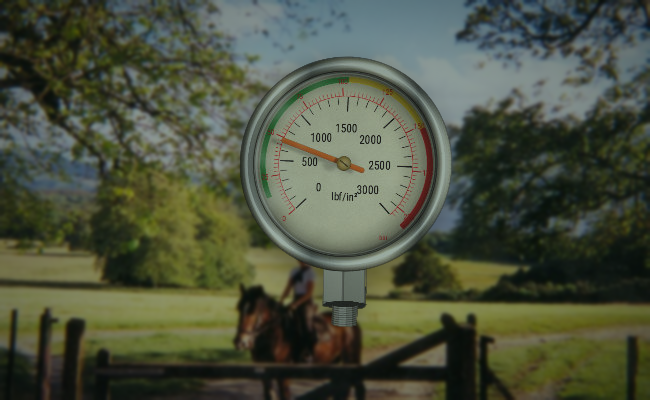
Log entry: 700 psi
